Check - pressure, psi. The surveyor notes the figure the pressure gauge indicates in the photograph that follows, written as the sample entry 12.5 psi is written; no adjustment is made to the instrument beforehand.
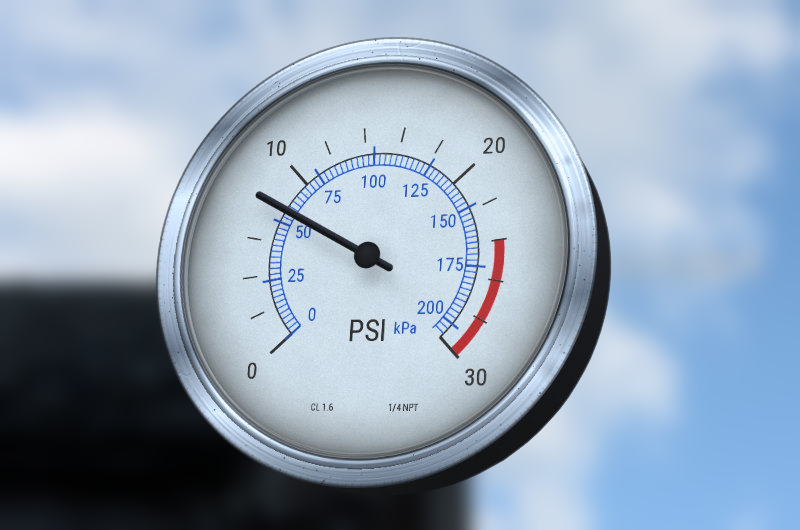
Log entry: 8 psi
